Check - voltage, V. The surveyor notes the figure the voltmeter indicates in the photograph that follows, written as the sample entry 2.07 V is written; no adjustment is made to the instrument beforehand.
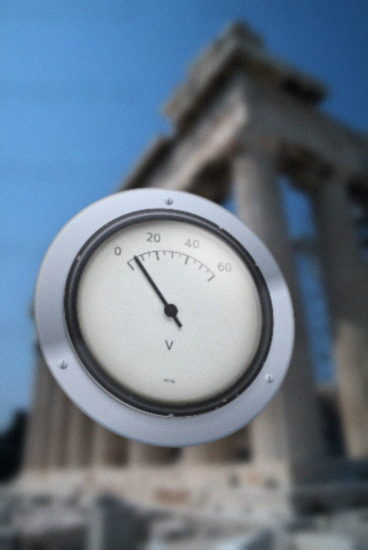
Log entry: 5 V
